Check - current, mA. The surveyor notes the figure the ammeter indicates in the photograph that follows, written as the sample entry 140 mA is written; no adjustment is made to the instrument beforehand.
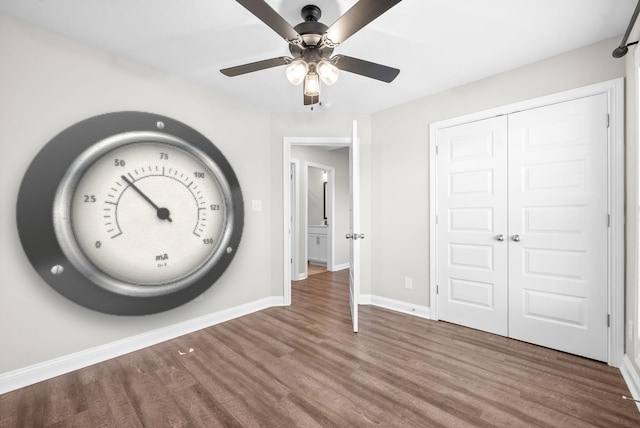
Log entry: 45 mA
